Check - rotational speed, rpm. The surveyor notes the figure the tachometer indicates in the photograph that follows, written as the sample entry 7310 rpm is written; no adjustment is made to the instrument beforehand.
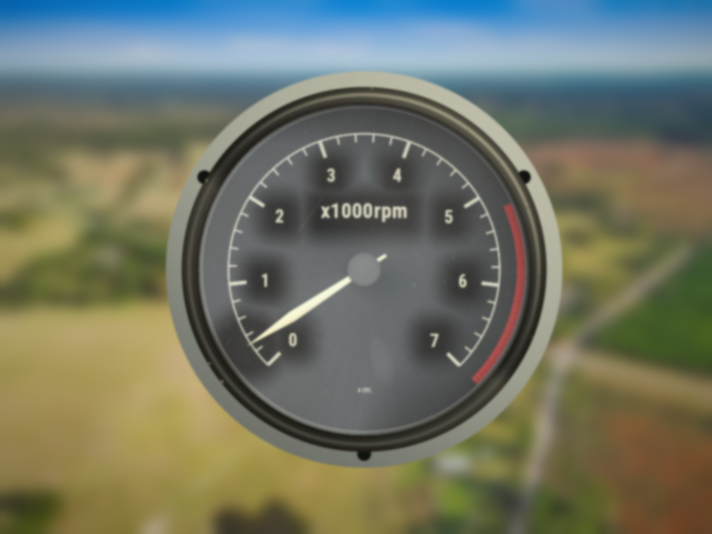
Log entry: 300 rpm
